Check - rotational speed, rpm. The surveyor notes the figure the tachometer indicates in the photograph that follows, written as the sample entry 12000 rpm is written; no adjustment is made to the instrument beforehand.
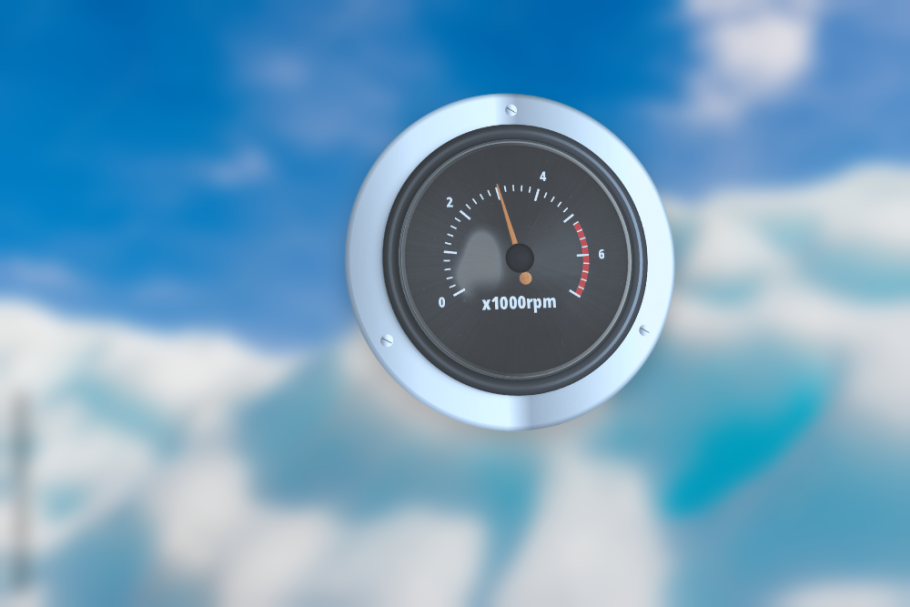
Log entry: 3000 rpm
